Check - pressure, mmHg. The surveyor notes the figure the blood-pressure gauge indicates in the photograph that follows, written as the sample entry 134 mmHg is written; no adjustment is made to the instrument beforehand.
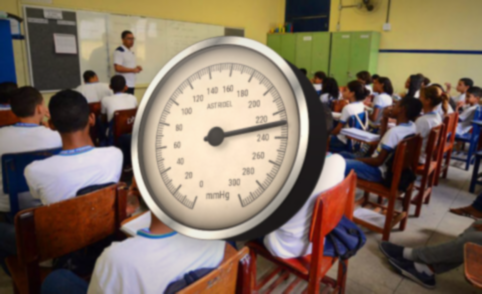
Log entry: 230 mmHg
